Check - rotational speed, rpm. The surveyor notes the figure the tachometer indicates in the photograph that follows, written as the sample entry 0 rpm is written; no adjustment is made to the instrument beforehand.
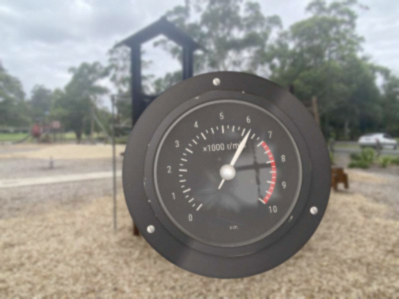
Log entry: 6250 rpm
